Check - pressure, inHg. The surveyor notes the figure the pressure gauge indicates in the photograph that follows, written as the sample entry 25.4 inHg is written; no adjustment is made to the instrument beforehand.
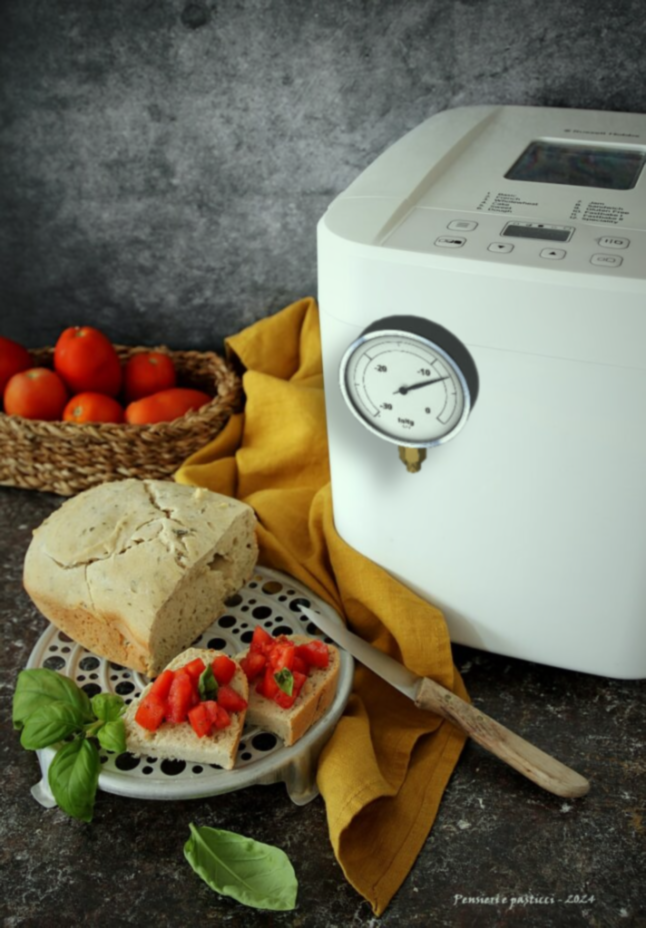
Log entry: -7.5 inHg
